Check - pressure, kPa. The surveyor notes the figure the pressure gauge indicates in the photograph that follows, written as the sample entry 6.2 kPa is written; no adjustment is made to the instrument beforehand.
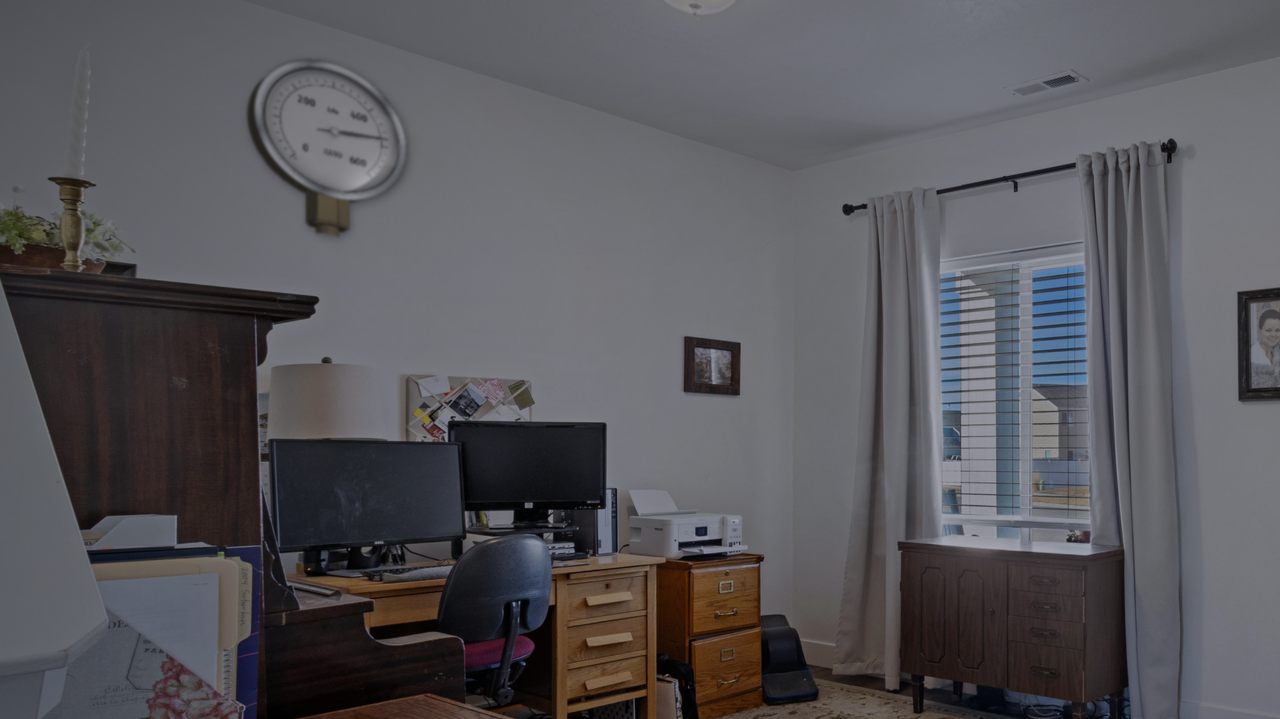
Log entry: 480 kPa
